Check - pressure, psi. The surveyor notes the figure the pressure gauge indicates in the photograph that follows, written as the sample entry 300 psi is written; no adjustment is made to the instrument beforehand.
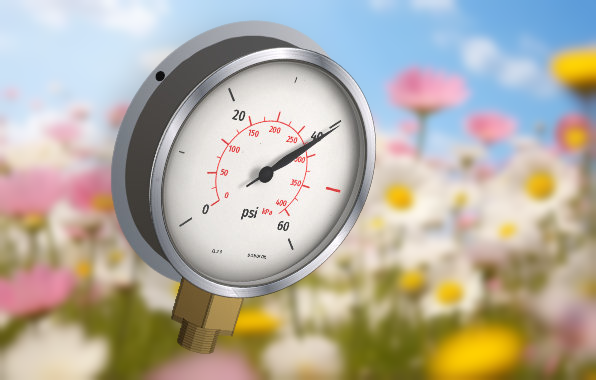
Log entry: 40 psi
